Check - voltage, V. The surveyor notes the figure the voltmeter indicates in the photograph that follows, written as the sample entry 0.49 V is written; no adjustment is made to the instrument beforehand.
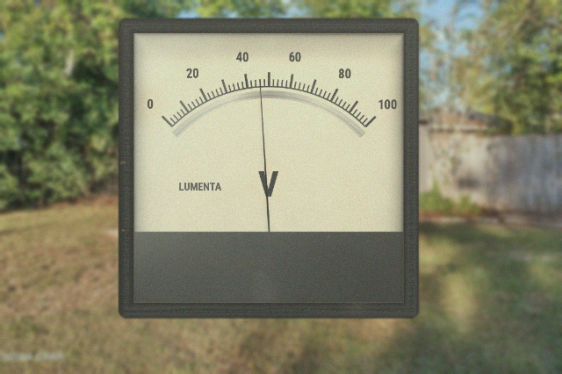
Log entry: 46 V
